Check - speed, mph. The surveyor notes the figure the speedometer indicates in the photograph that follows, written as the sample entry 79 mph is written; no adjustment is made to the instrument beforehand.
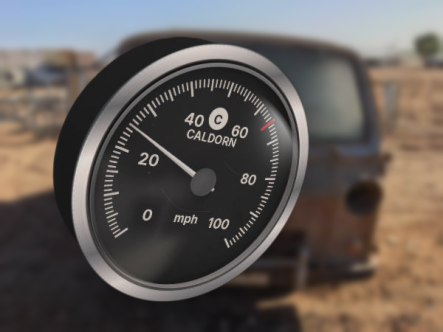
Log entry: 25 mph
